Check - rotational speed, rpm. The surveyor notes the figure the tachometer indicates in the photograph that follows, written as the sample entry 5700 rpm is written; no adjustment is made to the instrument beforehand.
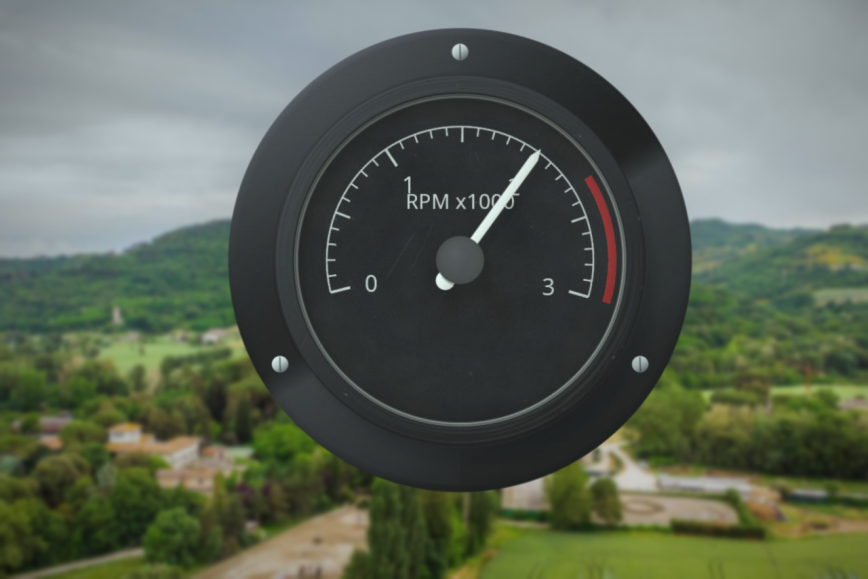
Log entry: 2000 rpm
